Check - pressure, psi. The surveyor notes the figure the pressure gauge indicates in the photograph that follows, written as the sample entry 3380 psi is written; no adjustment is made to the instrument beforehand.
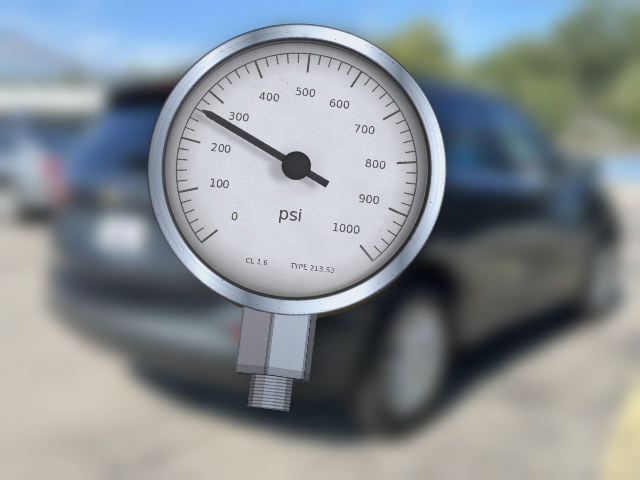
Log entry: 260 psi
